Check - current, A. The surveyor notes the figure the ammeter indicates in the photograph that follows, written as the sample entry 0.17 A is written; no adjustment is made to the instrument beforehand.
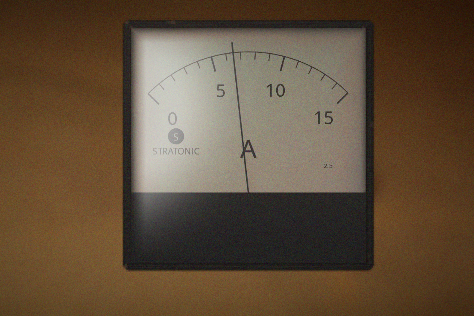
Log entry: 6.5 A
